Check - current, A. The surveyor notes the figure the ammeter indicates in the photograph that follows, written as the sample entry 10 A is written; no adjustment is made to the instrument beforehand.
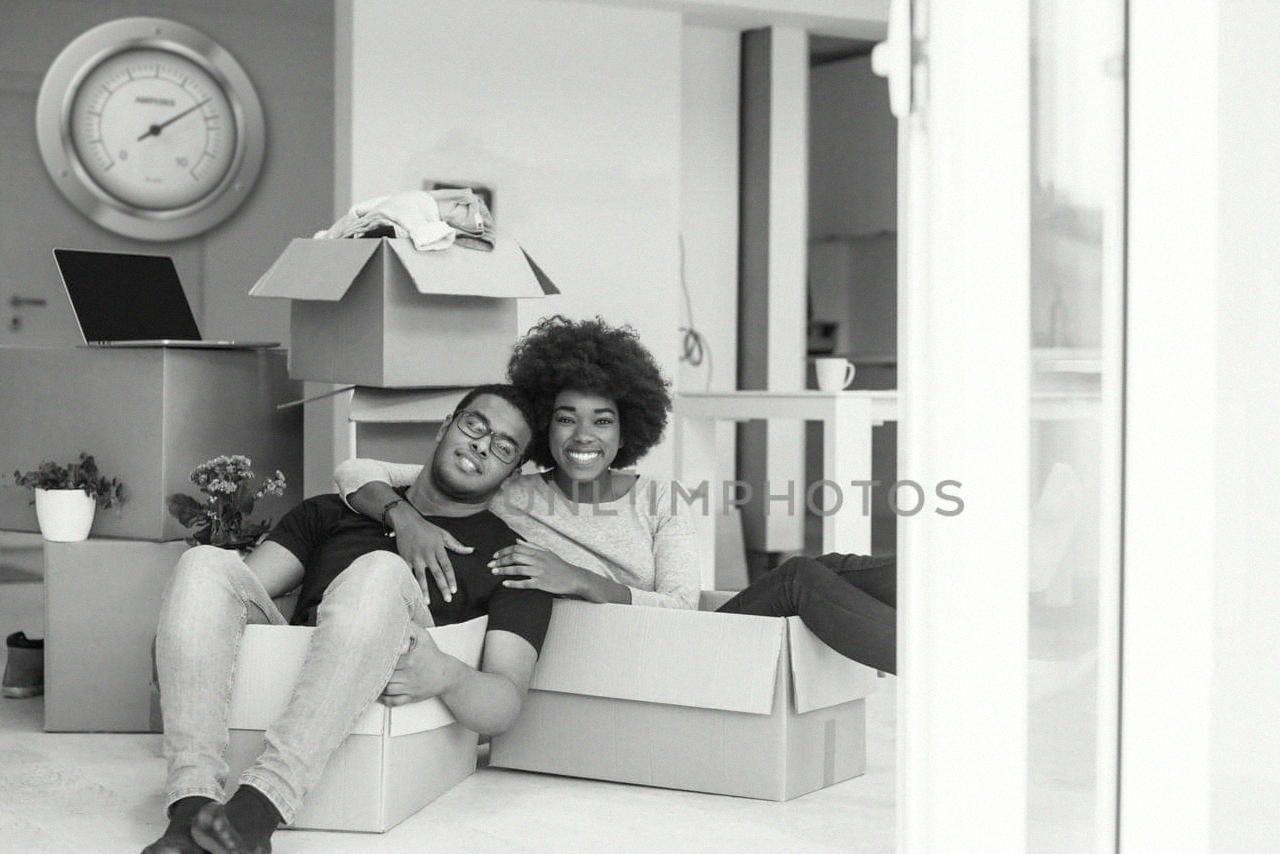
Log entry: 7 A
